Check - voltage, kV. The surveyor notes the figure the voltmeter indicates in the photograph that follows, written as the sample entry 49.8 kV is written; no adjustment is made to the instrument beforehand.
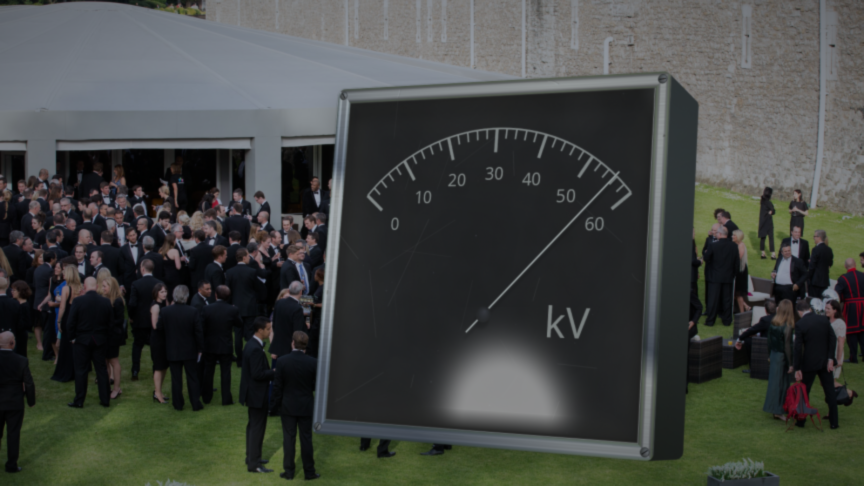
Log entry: 56 kV
